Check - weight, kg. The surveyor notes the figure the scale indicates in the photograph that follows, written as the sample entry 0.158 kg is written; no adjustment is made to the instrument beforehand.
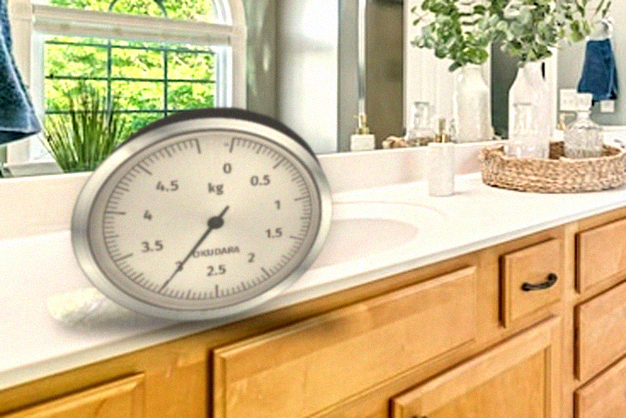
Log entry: 3 kg
